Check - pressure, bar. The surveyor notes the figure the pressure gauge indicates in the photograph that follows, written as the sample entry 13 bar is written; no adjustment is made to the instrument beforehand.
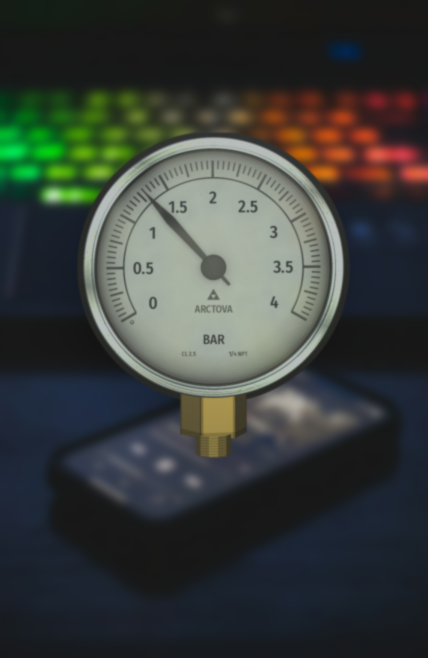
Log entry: 1.3 bar
